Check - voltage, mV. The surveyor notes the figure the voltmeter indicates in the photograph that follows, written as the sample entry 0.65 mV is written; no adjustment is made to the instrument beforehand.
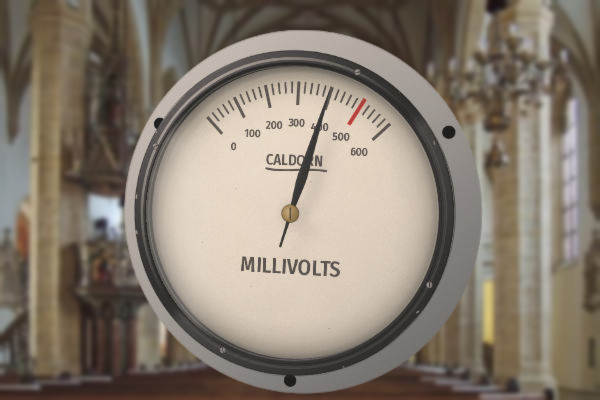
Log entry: 400 mV
